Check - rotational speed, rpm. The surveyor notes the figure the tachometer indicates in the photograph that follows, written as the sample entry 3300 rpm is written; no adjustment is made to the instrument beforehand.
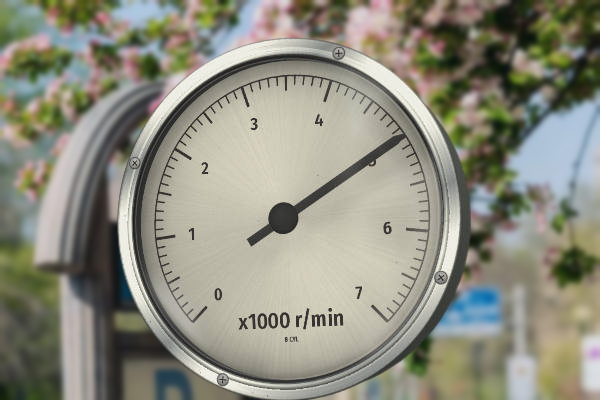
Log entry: 5000 rpm
